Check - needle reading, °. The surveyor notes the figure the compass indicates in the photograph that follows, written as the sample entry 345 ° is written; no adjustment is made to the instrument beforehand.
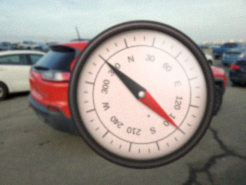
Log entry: 150 °
